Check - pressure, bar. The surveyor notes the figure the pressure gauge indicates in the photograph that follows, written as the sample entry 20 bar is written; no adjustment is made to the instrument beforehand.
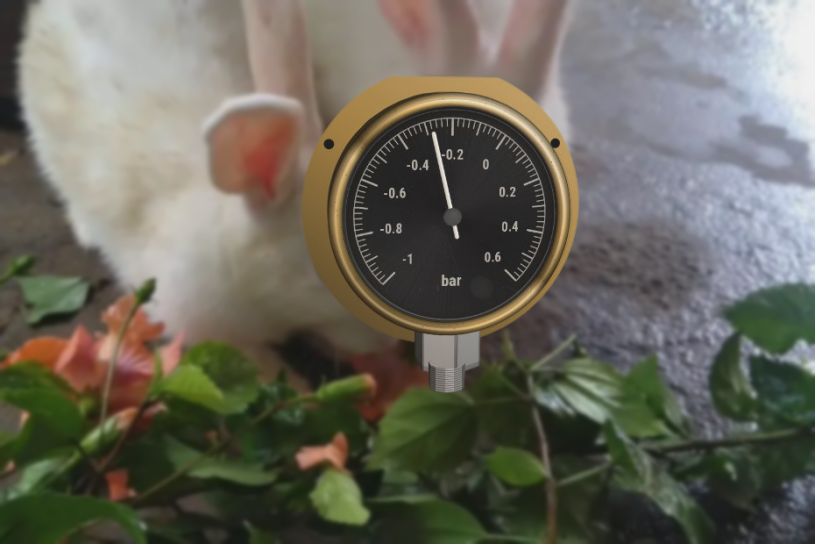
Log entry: -0.28 bar
